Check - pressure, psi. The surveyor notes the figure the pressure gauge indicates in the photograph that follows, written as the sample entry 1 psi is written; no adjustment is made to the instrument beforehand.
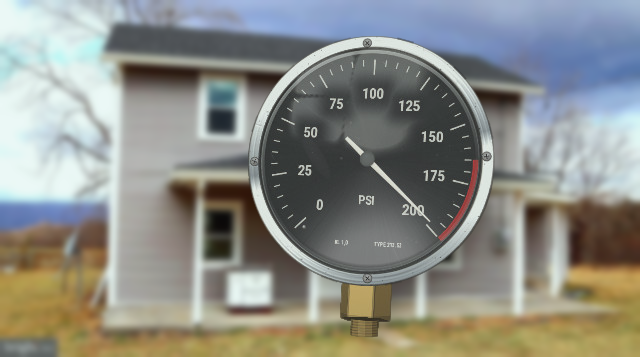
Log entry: 197.5 psi
